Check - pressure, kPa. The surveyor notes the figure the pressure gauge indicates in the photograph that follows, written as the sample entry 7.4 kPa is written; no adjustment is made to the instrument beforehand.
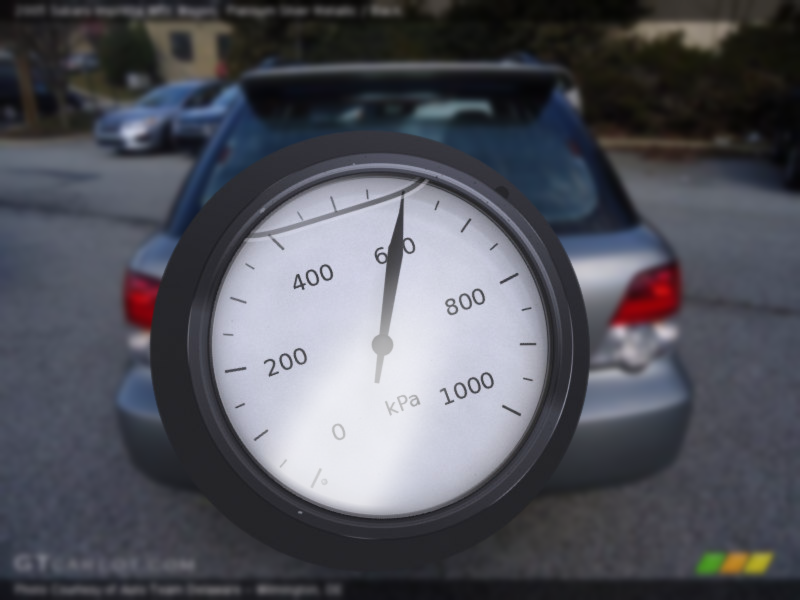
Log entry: 600 kPa
